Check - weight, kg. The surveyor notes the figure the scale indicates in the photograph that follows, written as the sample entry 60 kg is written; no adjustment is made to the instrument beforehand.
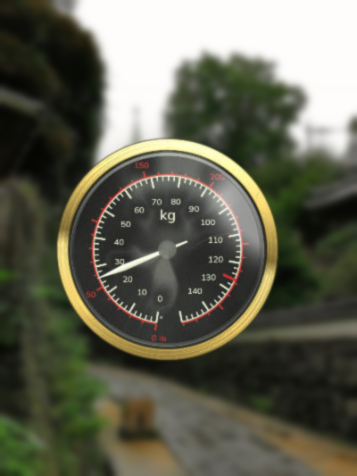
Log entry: 26 kg
